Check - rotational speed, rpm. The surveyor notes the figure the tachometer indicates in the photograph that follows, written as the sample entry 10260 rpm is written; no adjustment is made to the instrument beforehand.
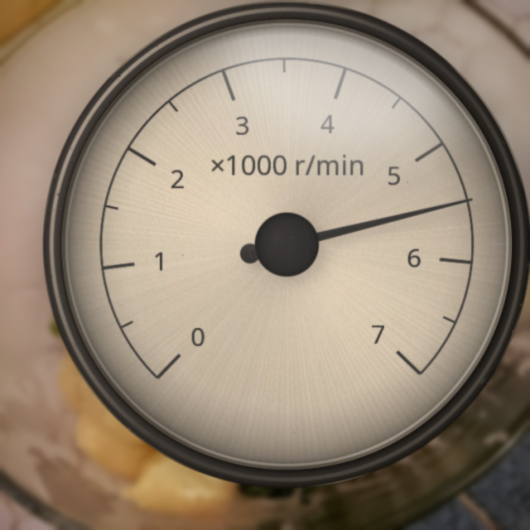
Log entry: 5500 rpm
